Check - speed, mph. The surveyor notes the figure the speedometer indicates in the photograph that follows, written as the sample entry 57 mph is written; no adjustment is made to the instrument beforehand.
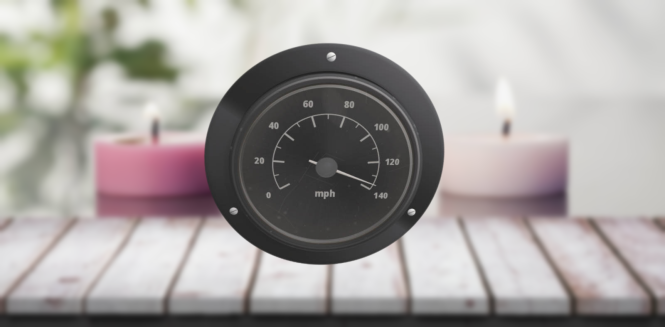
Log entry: 135 mph
